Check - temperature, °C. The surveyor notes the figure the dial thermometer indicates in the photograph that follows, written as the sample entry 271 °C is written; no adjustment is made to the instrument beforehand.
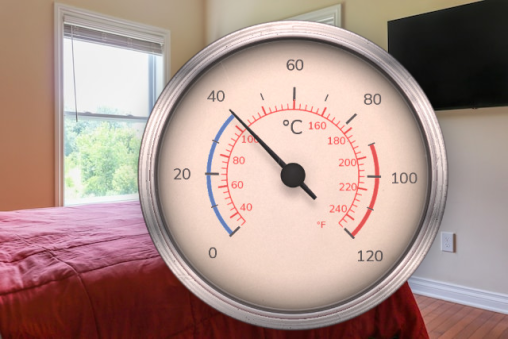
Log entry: 40 °C
